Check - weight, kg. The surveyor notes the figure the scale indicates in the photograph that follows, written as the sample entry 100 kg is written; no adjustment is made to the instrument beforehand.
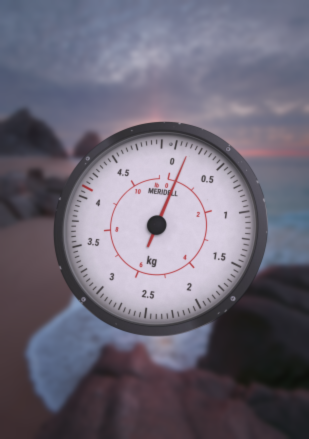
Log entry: 0.15 kg
